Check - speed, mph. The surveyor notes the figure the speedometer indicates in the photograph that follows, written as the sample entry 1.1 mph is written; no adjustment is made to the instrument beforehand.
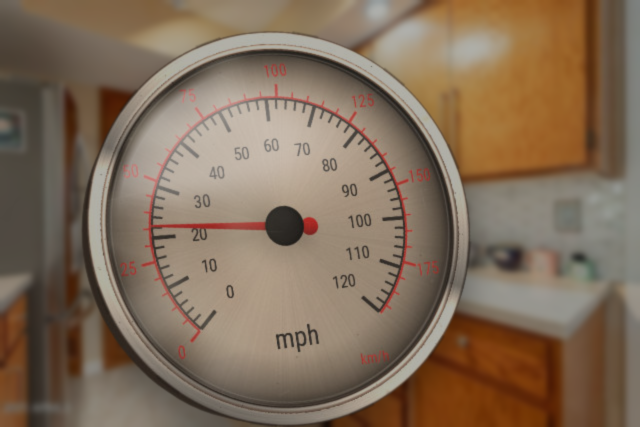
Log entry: 22 mph
